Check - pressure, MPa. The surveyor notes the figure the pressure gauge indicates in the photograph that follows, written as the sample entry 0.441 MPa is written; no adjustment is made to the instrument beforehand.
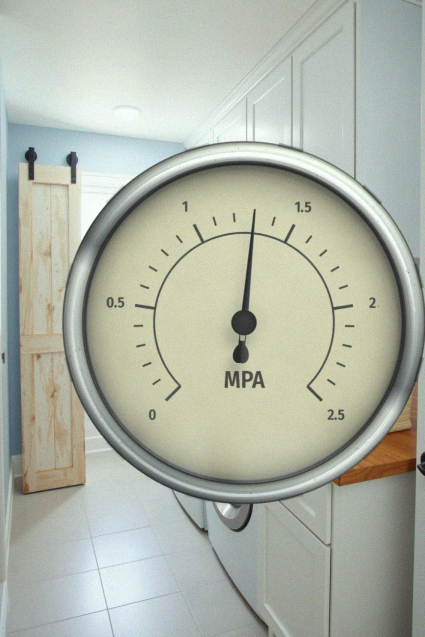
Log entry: 1.3 MPa
